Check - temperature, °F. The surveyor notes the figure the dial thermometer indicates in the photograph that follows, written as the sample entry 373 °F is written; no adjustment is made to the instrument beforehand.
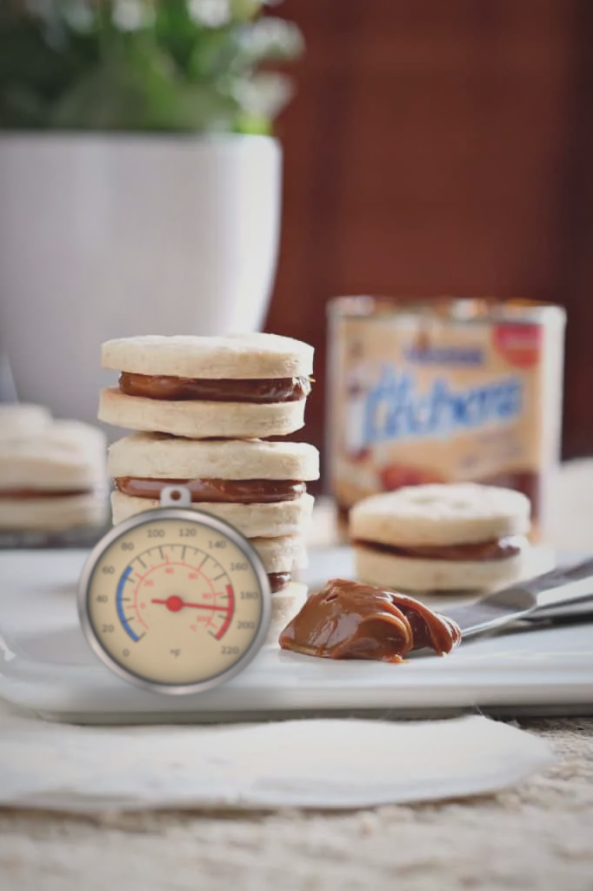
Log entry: 190 °F
